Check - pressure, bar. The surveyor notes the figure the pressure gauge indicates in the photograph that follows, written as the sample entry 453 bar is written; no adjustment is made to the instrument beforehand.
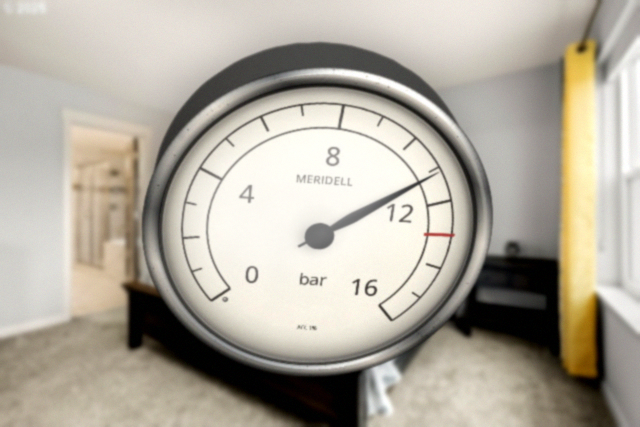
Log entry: 11 bar
